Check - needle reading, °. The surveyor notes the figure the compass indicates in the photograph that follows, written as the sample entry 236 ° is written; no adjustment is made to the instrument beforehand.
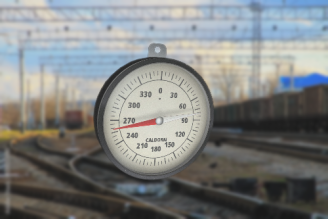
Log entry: 260 °
